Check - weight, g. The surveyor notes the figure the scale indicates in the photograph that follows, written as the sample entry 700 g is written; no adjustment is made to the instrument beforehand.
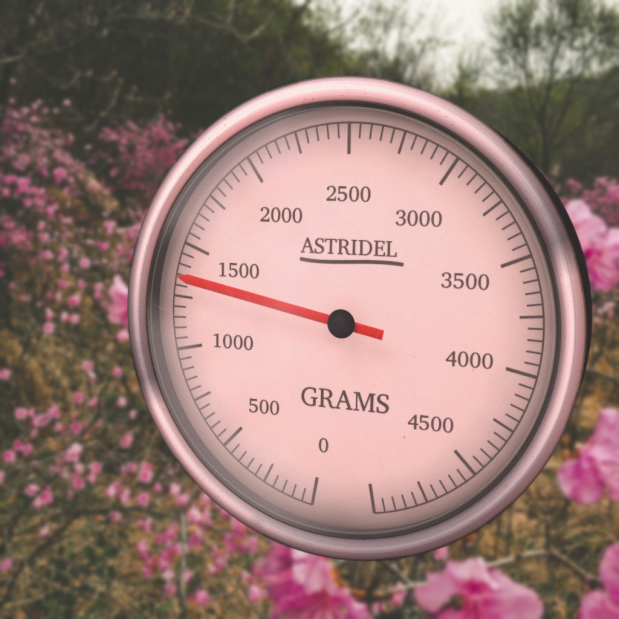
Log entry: 1350 g
